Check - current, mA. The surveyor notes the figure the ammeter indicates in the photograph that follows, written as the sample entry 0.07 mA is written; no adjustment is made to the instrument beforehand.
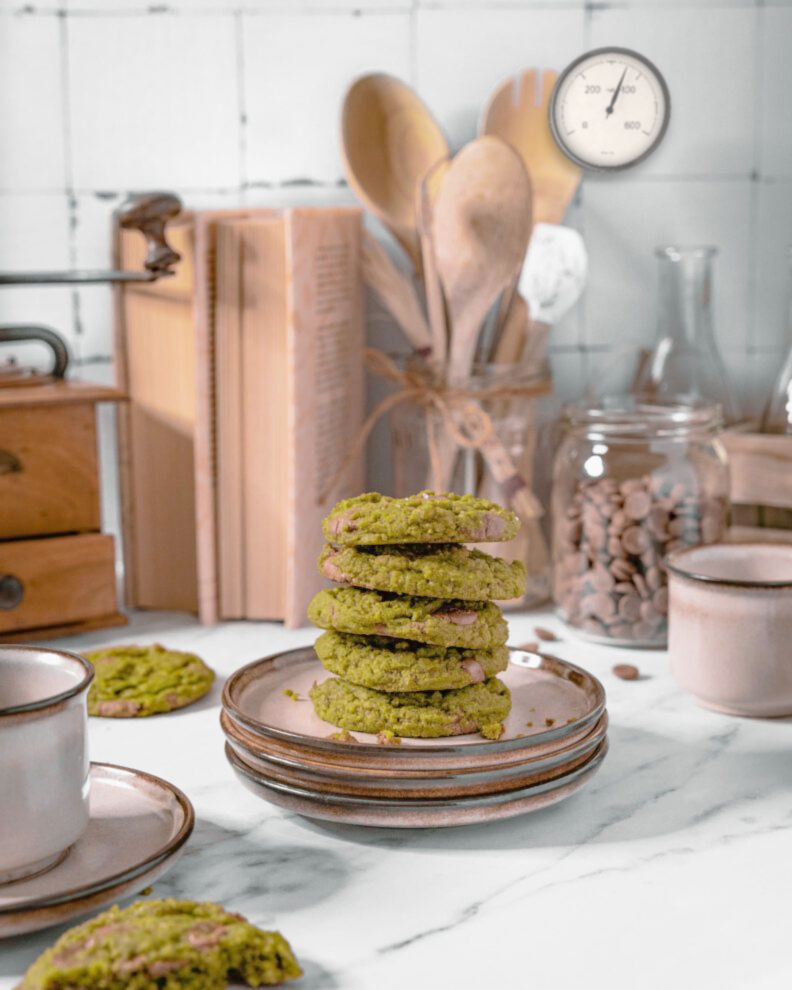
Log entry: 350 mA
